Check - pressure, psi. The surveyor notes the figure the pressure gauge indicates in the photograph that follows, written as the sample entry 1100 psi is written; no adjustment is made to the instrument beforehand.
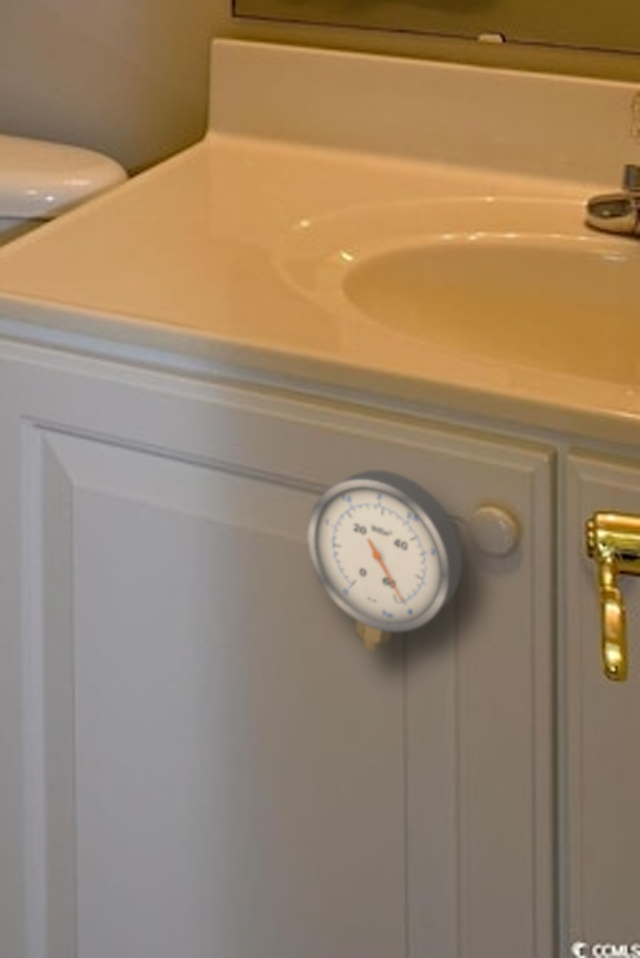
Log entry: 58 psi
